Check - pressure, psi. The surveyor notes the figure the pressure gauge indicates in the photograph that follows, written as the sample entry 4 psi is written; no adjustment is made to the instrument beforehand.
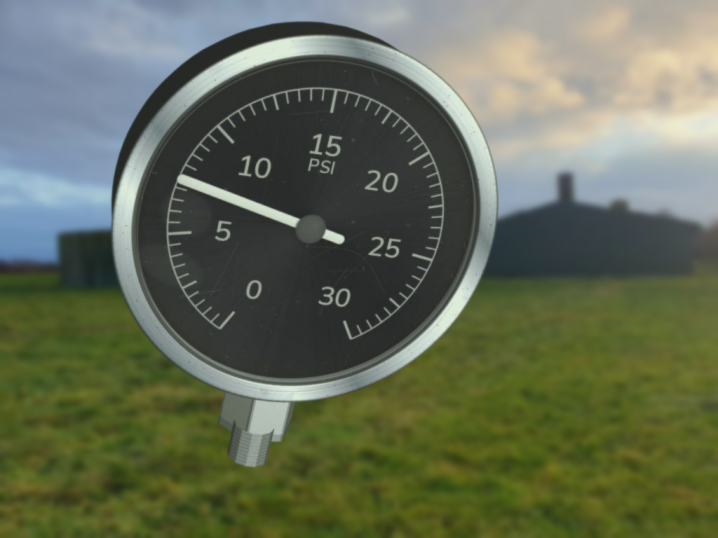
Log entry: 7.5 psi
